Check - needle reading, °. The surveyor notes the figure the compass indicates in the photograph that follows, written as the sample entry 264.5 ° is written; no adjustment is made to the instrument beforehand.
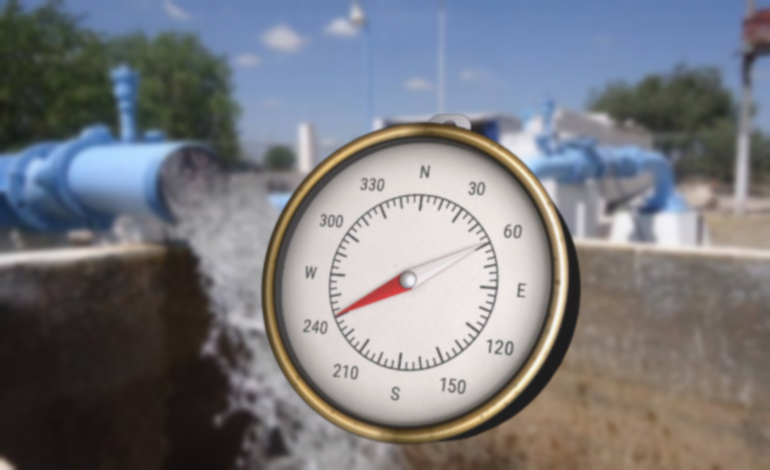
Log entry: 240 °
